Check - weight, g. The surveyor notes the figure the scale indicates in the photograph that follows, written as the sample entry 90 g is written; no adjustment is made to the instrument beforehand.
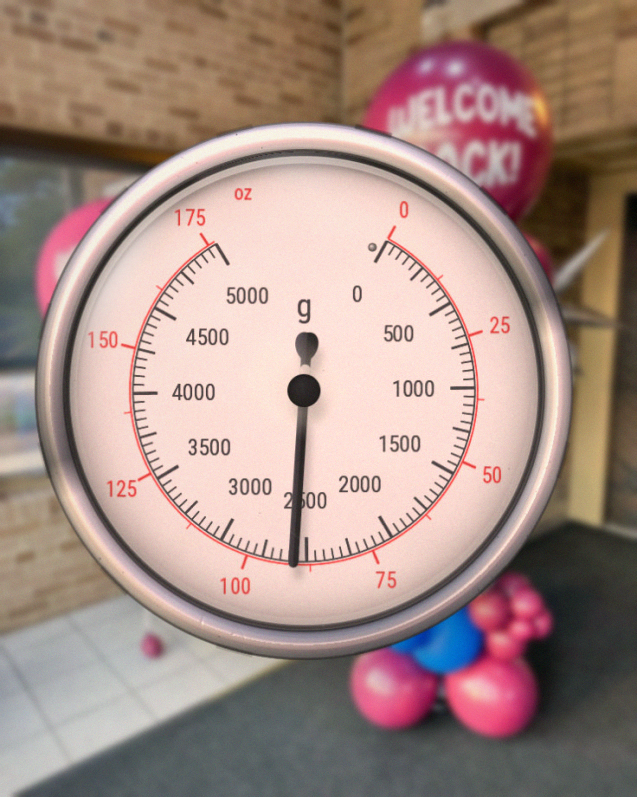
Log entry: 2575 g
